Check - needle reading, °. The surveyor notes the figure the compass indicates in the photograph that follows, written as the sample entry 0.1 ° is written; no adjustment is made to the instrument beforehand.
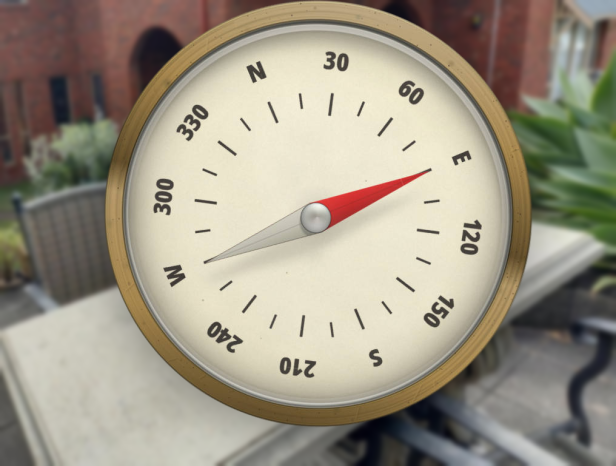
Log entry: 90 °
